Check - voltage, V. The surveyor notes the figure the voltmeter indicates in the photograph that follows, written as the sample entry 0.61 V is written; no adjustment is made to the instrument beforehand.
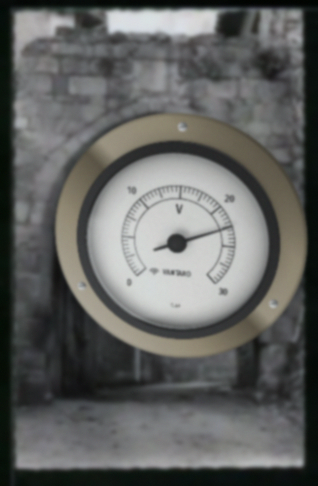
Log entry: 22.5 V
